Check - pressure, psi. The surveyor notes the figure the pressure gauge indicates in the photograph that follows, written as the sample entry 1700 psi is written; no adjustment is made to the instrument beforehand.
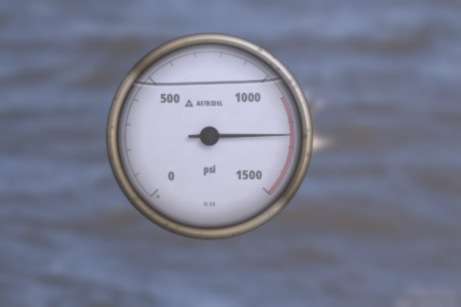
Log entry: 1250 psi
